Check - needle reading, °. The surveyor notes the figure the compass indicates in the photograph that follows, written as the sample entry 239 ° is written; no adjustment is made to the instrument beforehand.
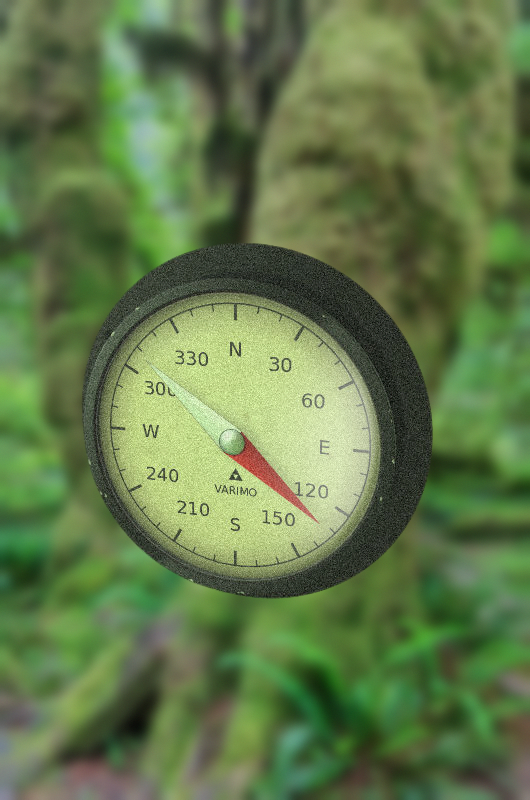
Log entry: 130 °
